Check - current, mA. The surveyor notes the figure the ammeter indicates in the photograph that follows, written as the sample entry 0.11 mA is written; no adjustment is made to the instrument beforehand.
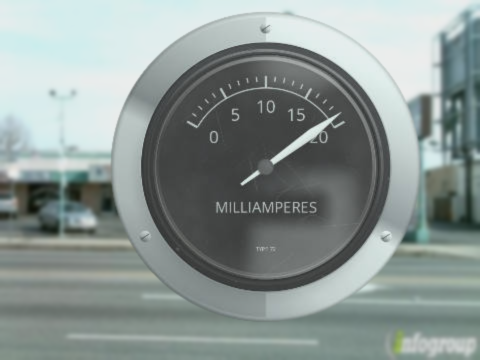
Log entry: 19 mA
